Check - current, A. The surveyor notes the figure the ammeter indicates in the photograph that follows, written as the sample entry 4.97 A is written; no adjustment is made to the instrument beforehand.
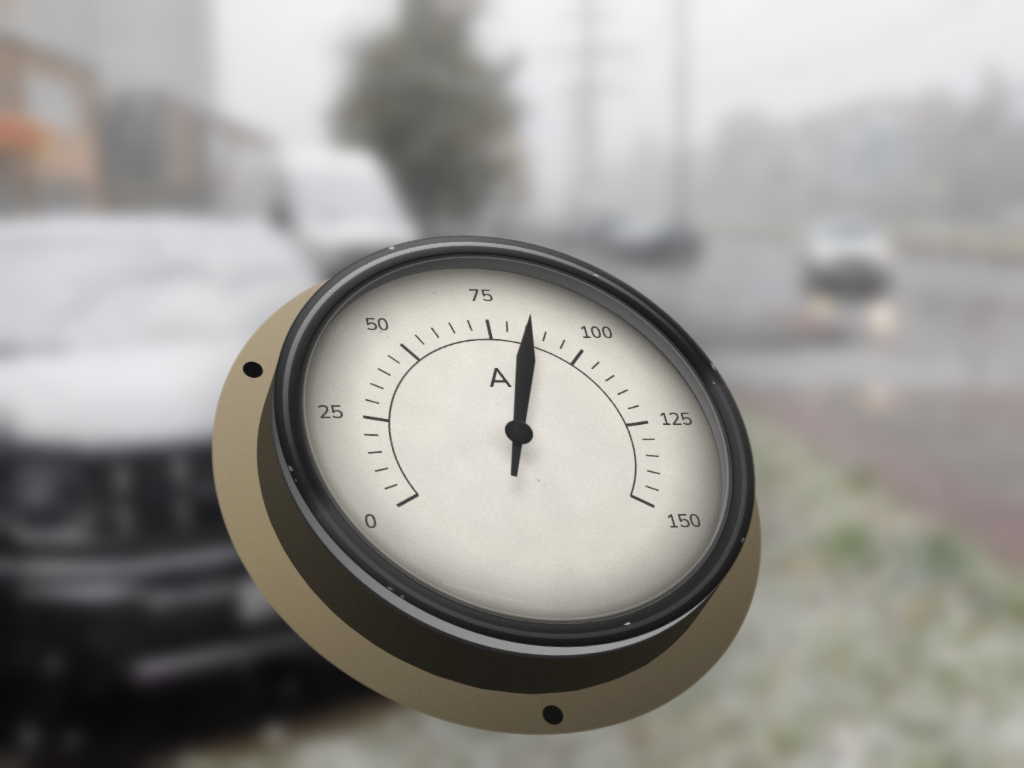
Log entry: 85 A
